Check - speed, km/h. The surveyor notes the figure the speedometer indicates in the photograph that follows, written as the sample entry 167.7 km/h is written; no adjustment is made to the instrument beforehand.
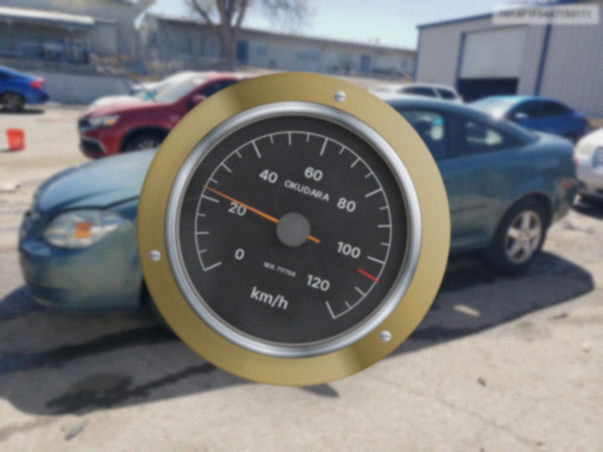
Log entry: 22.5 km/h
